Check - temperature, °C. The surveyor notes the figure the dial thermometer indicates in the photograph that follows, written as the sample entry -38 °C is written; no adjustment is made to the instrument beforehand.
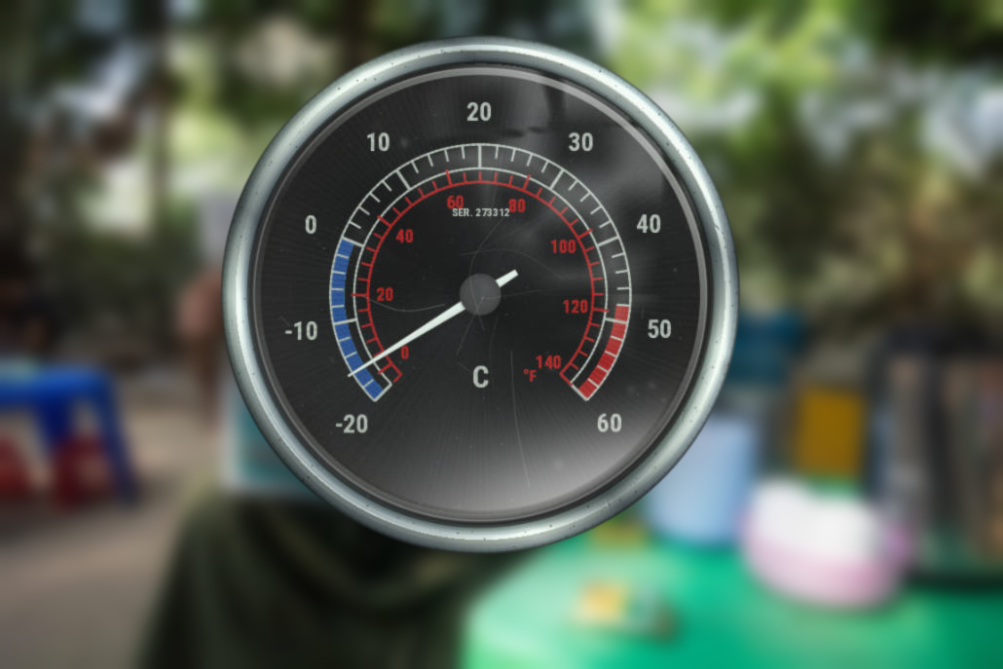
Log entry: -16 °C
